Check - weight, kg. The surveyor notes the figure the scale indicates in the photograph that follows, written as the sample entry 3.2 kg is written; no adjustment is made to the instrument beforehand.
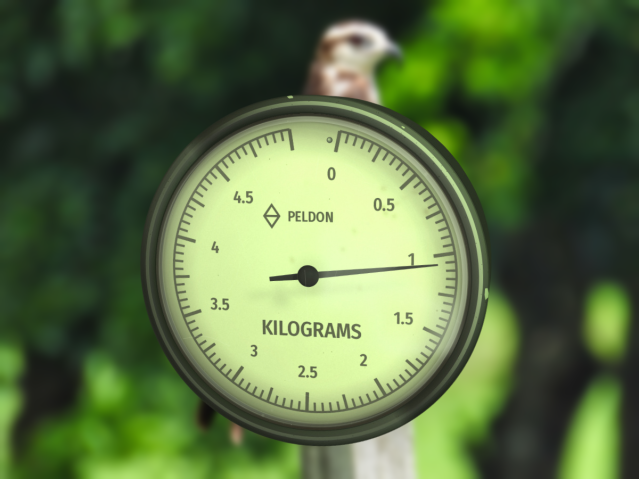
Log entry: 1.05 kg
